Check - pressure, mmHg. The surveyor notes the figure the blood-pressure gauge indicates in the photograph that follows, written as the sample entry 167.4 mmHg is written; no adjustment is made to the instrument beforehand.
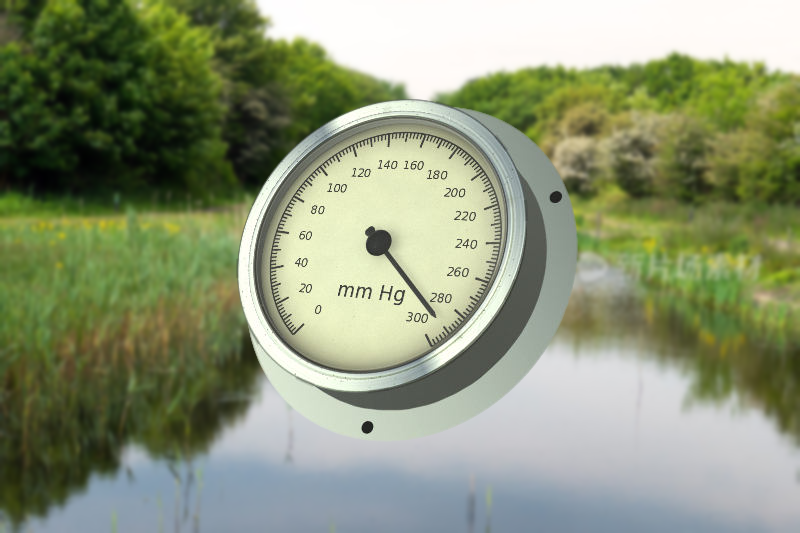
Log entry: 290 mmHg
